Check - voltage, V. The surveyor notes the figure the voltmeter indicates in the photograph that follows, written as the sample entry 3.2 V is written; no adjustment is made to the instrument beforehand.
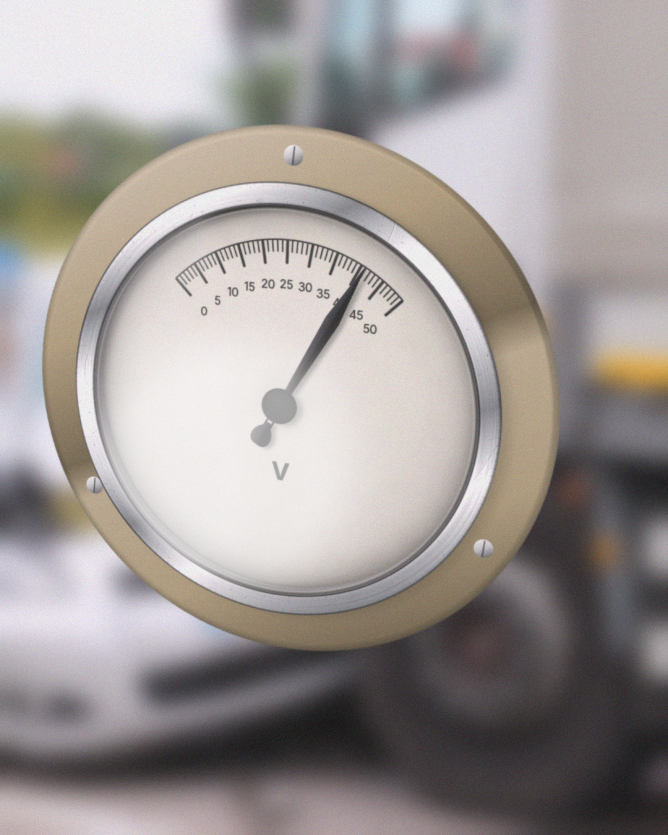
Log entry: 41 V
